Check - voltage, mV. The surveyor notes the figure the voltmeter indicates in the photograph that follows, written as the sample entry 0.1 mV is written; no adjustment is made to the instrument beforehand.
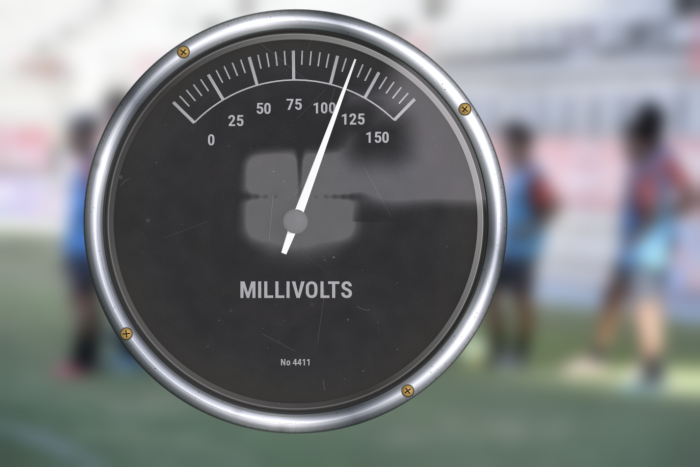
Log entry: 110 mV
